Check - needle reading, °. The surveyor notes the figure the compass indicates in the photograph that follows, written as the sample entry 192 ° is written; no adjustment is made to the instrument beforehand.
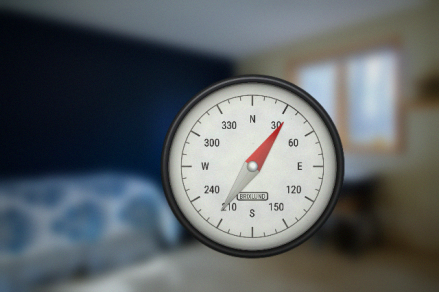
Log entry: 35 °
